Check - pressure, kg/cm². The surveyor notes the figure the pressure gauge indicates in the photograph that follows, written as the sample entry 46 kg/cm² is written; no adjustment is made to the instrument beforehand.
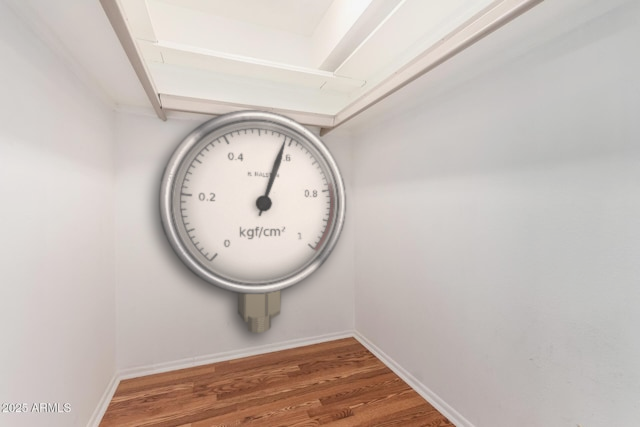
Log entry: 0.58 kg/cm²
